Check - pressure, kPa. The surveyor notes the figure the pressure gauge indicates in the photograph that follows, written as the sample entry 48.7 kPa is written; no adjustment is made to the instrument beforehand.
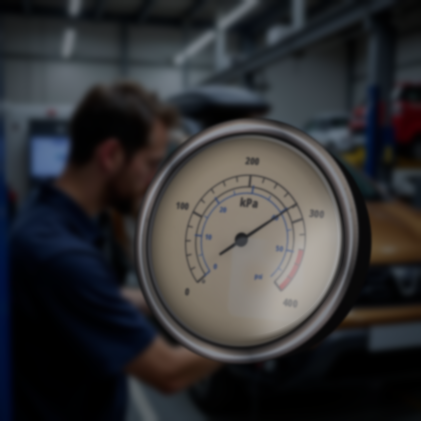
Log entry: 280 kPa
